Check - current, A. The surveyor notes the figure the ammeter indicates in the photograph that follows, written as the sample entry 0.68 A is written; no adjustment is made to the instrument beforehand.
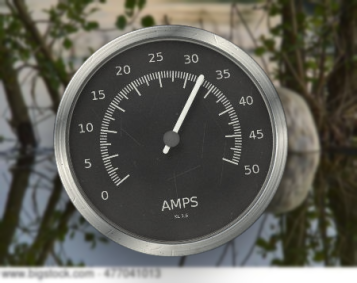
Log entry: 32.5 A
